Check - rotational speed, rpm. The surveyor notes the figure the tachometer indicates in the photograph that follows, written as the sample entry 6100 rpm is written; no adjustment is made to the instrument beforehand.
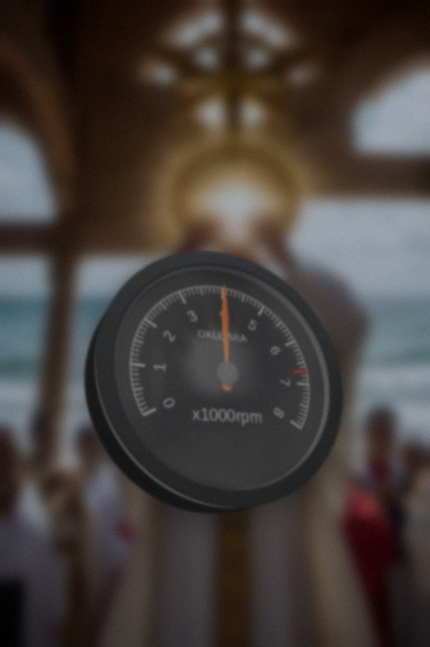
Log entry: 4000 rpm
